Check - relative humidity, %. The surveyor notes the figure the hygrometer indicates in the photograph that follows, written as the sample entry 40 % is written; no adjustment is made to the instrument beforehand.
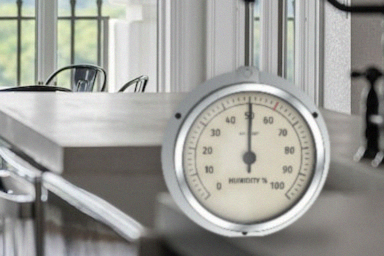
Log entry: 50 %
